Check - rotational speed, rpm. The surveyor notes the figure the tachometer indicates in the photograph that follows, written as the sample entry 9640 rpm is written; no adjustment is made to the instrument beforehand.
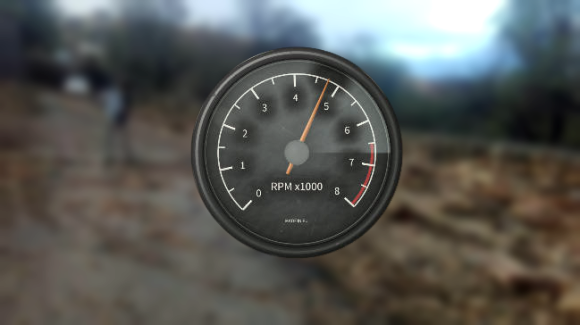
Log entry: 4750 rpm
